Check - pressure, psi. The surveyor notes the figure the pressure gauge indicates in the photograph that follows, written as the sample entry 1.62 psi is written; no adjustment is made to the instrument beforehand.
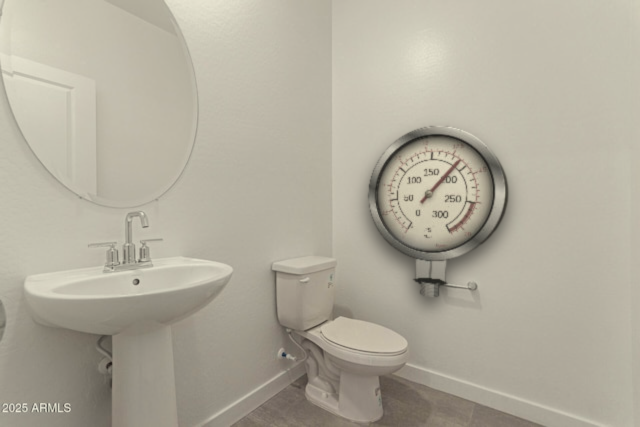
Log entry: 190 psi
